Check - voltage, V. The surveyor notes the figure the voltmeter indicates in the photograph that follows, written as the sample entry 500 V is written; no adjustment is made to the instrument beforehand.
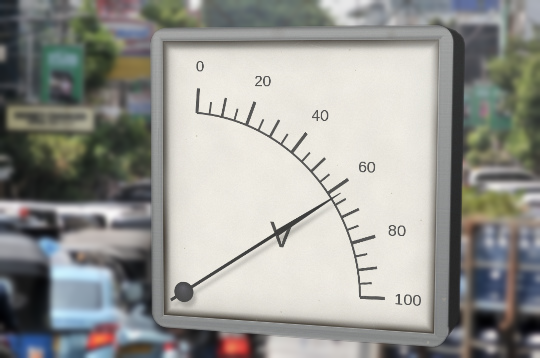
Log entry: 62.5 V
